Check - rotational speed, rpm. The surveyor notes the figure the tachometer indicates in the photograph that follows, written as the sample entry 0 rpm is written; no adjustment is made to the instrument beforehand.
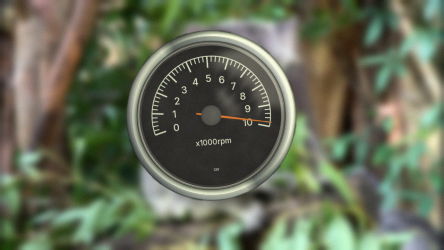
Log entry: 9800 rpm
